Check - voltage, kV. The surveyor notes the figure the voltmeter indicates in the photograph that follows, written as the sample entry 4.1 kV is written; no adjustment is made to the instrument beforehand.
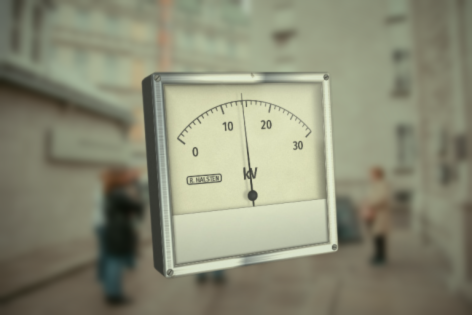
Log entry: 14 kV
